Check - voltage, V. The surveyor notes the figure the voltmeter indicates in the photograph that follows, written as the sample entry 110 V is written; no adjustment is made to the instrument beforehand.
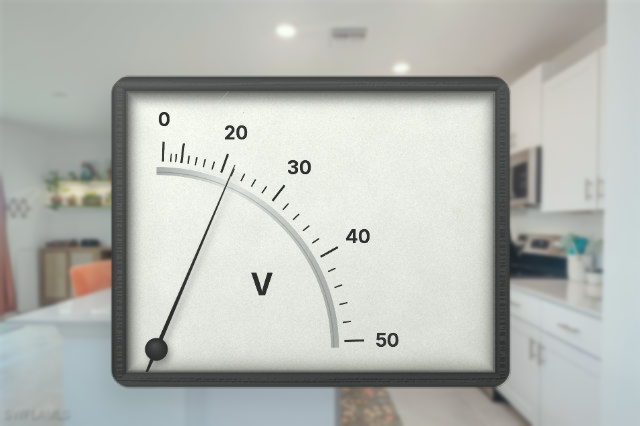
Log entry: 22 V
